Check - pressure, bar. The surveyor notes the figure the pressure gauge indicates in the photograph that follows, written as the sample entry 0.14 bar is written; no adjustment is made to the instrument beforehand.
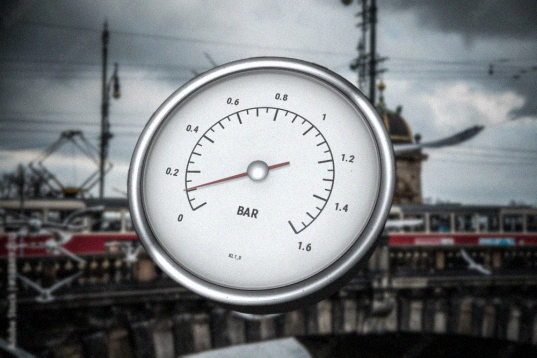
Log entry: 0.1 bar
